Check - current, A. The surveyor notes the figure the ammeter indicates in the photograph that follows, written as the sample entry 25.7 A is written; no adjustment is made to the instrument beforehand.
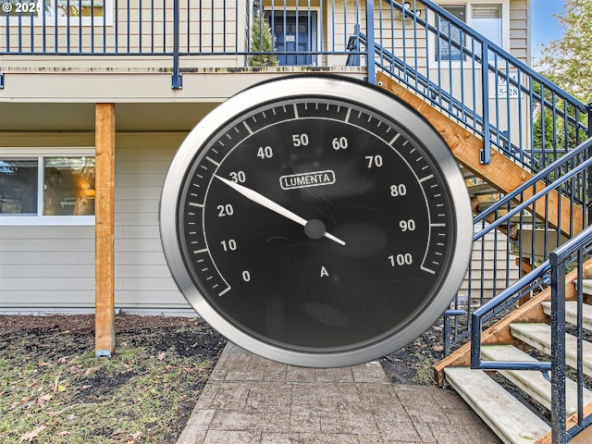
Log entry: 28 A
